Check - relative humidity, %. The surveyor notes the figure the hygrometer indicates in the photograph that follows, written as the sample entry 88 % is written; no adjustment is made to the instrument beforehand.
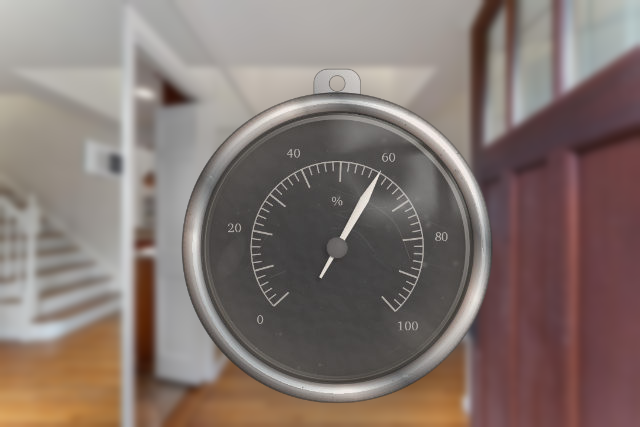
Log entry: 60 %
